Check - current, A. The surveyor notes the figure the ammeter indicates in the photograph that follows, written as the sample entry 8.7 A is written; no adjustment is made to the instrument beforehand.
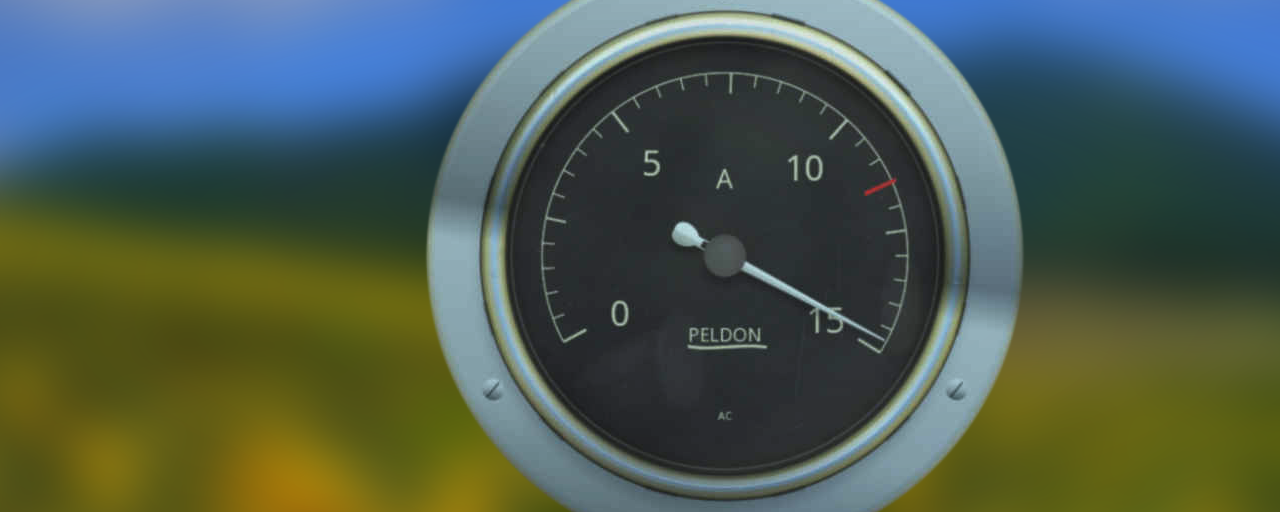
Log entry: 14.75 A
